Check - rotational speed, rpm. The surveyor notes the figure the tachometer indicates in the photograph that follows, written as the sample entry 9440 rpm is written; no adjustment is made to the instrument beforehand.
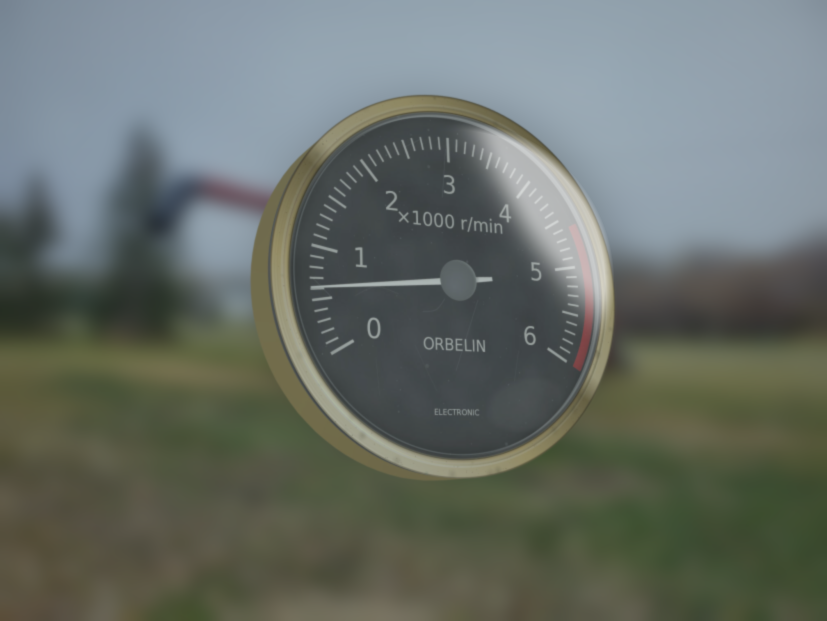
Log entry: 600 rpm
